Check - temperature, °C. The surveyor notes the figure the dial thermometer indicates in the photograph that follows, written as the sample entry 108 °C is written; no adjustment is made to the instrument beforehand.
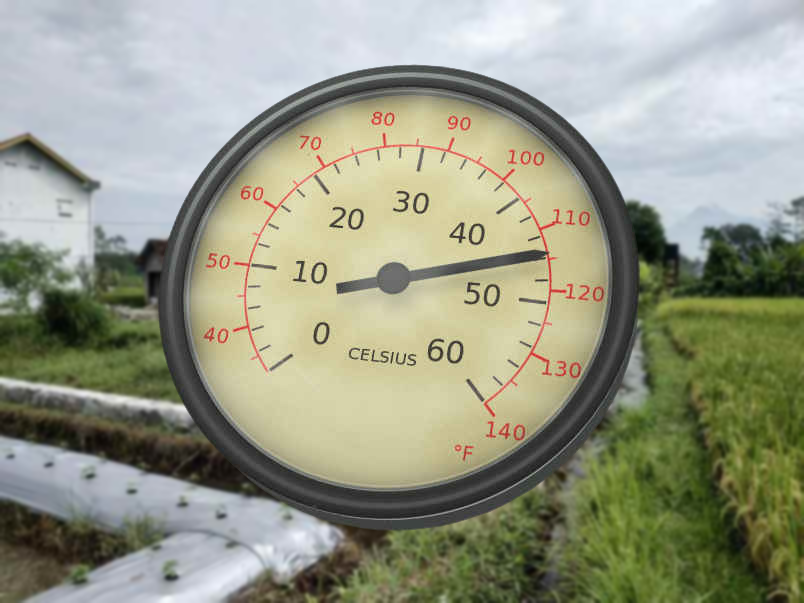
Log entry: 46 °C
